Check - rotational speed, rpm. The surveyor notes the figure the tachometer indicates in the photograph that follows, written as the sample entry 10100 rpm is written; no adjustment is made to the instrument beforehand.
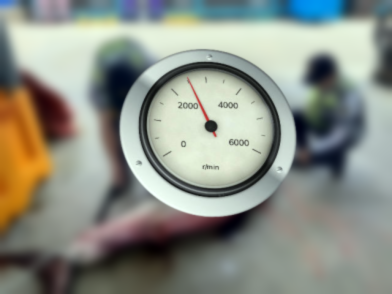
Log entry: 2500 rpm
